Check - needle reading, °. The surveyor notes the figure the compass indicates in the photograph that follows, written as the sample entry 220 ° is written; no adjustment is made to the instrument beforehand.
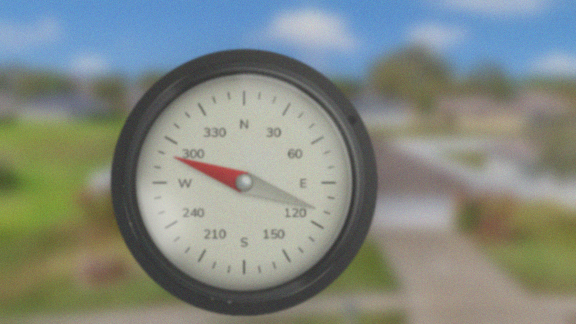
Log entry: 290 °
